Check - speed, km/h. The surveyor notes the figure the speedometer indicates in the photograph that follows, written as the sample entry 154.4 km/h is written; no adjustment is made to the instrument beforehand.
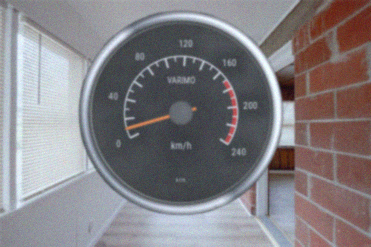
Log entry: 10 km/h
